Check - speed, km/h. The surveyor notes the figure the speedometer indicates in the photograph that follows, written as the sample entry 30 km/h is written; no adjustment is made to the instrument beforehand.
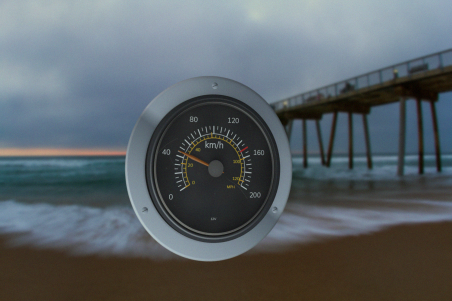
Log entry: 45 km/h
